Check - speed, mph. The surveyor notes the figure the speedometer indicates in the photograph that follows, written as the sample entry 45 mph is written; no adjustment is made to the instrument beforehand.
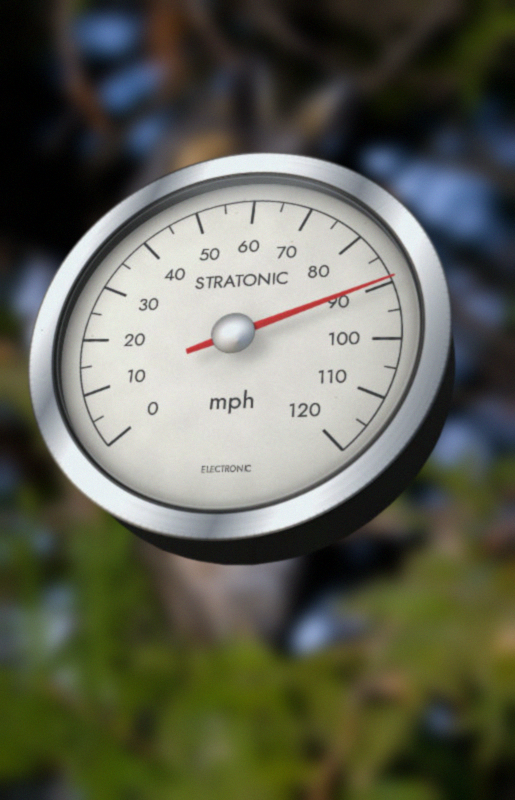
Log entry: 90 mph
